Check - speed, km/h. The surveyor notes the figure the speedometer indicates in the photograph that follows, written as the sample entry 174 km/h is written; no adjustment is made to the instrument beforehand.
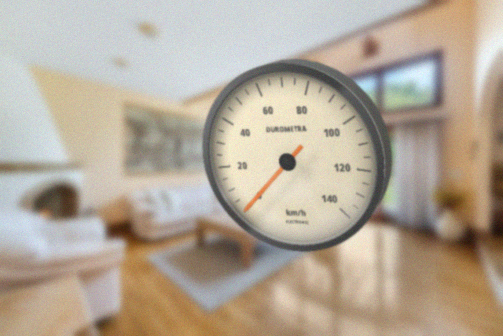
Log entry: 0 km/h
